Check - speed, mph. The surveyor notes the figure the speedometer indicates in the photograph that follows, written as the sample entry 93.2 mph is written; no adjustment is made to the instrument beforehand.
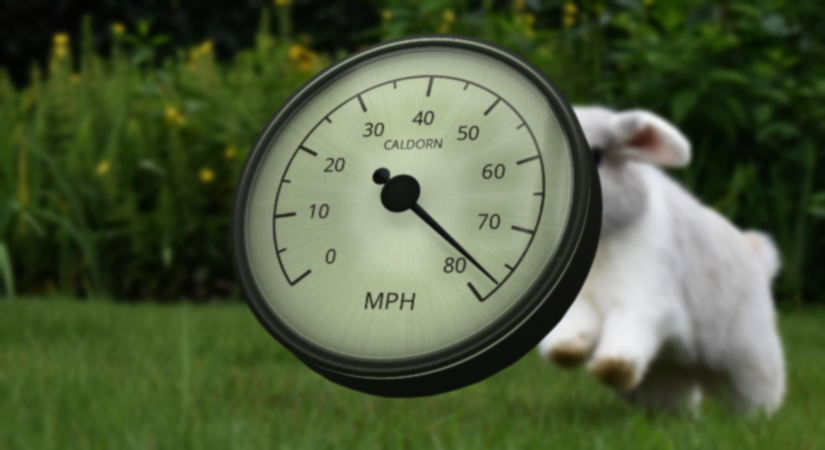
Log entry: 77.5 mph
